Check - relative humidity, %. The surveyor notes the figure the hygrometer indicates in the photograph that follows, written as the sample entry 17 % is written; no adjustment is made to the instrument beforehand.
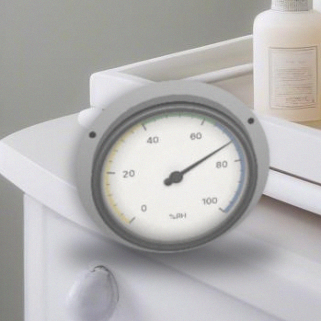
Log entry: 72 %
